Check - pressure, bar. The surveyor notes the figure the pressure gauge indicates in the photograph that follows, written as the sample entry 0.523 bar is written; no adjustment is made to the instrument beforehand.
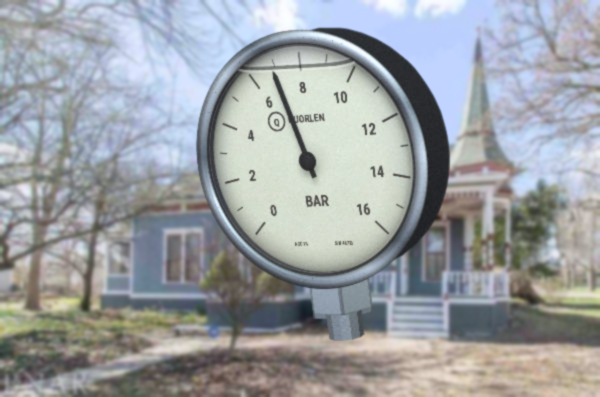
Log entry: 7 bar
